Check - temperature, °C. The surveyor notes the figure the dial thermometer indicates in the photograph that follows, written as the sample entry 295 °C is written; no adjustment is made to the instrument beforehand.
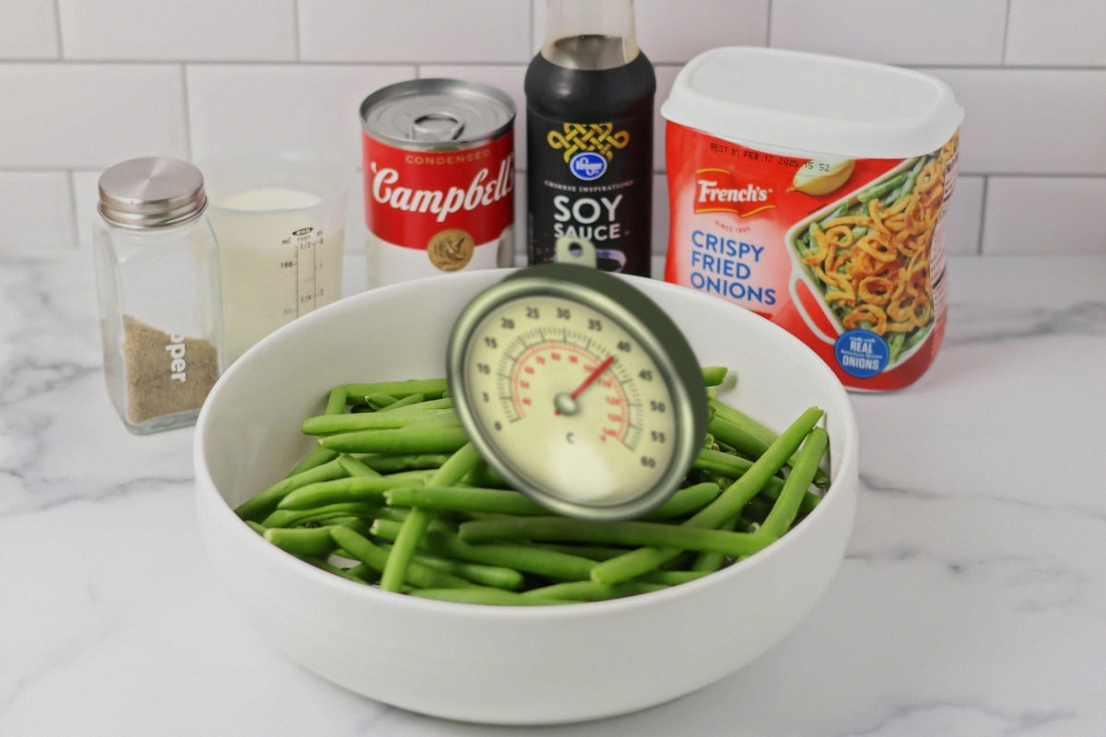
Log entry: 40 °C
